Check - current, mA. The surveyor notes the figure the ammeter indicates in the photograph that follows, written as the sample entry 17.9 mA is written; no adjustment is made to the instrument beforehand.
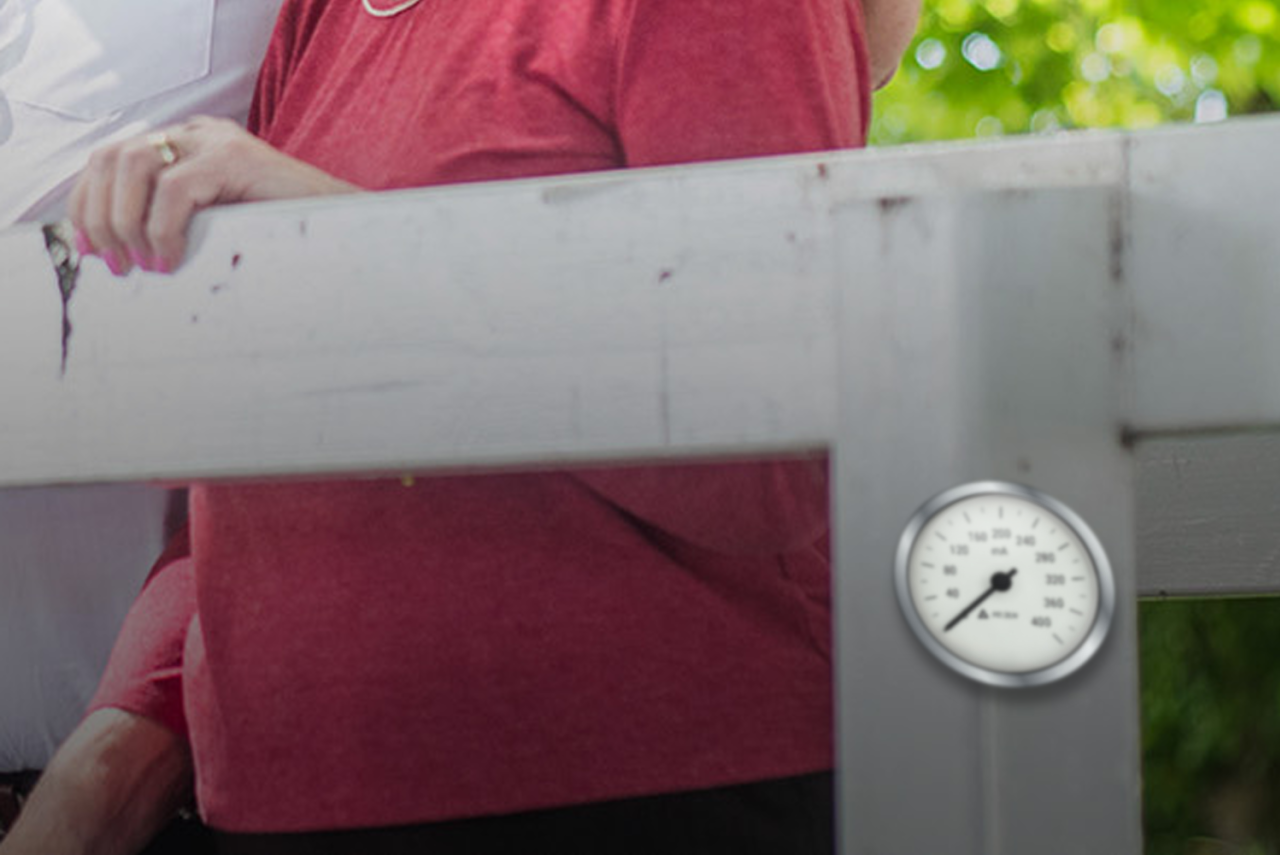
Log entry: 0 mA
